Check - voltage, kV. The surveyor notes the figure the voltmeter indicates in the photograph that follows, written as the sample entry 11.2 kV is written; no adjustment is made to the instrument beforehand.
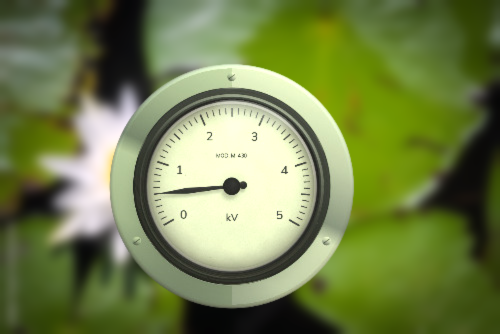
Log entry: 0.5 kV
